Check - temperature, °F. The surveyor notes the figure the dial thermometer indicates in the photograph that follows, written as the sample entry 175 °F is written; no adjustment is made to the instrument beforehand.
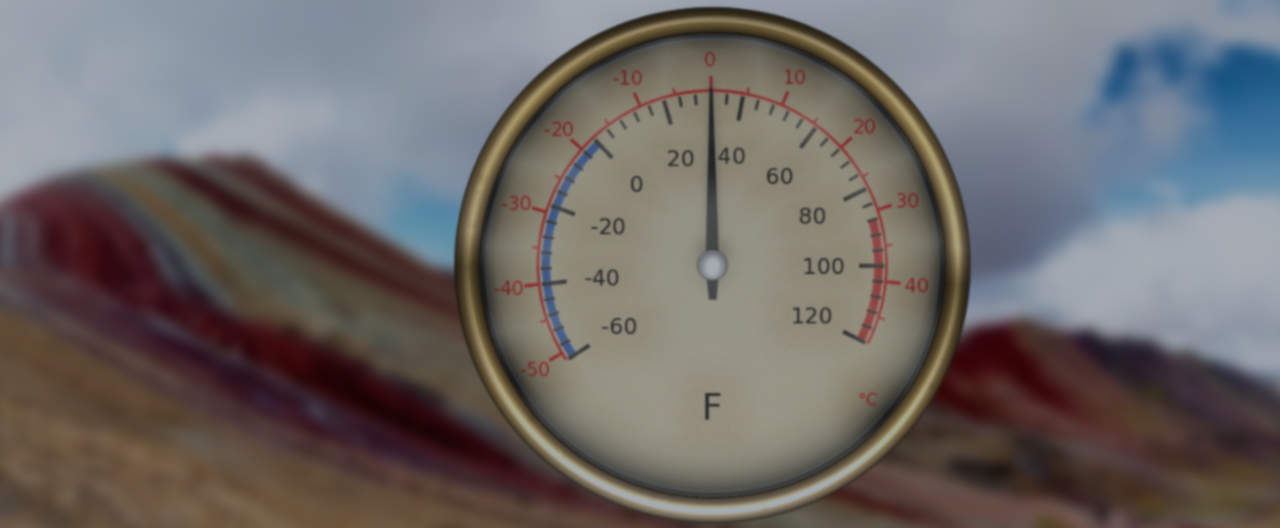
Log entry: 32 °F
